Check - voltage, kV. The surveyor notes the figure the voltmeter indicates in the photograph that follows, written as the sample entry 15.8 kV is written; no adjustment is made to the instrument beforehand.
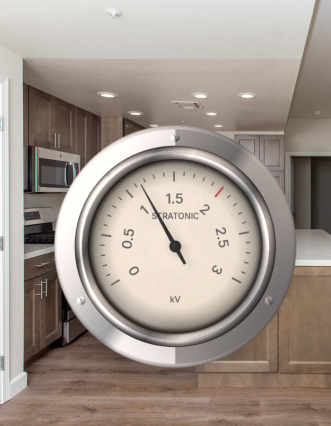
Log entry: 1.15 kV
